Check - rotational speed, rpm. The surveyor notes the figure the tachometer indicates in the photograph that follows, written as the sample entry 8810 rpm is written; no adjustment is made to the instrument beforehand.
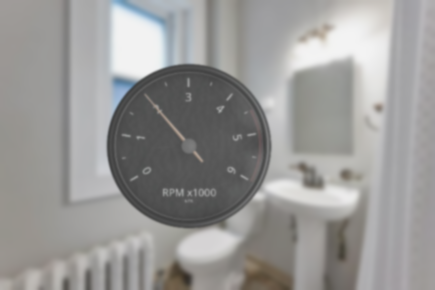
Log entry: 2000 rpm
